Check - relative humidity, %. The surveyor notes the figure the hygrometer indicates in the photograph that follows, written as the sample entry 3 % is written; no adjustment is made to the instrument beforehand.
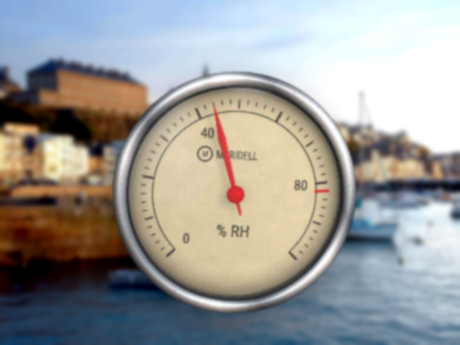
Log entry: 44 %
